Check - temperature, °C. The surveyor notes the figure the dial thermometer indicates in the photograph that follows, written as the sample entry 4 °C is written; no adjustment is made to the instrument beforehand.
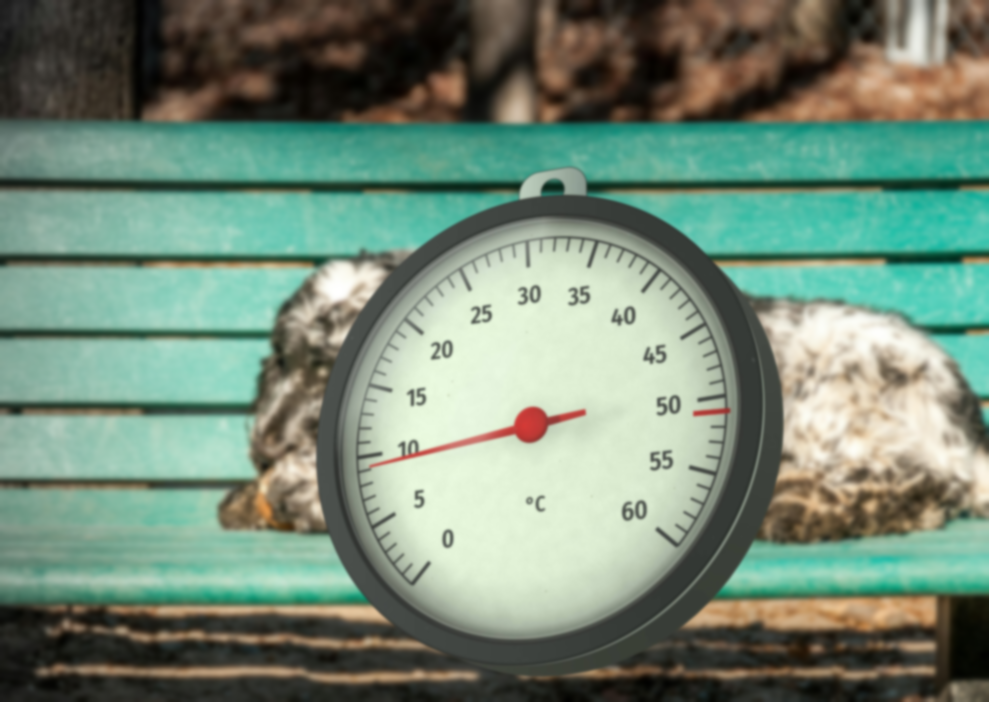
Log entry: 9 °C
